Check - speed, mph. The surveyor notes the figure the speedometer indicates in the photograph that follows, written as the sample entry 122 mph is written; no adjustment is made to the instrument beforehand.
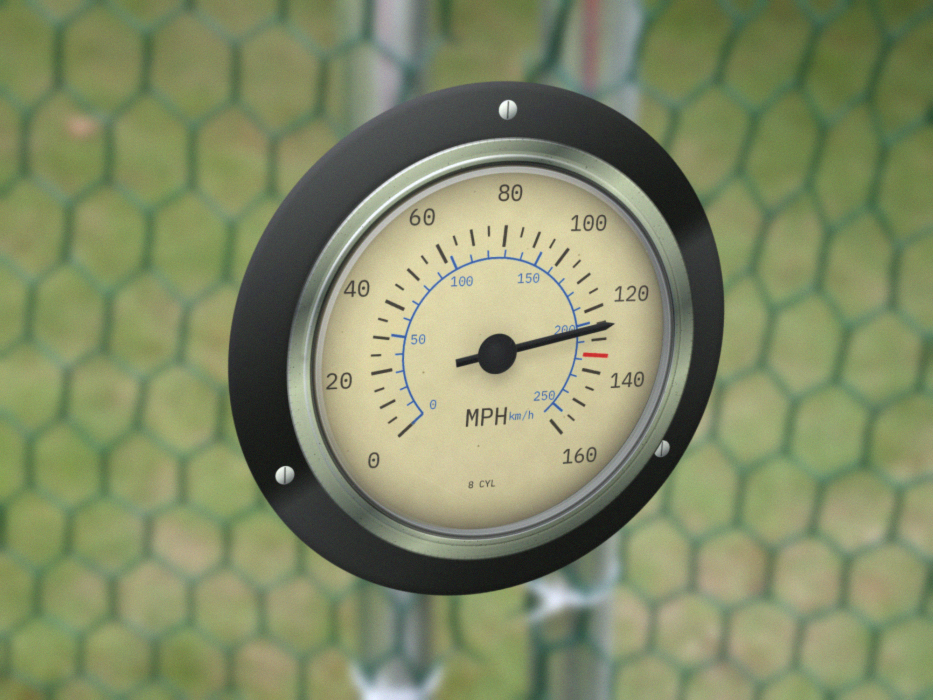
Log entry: 125 mph
